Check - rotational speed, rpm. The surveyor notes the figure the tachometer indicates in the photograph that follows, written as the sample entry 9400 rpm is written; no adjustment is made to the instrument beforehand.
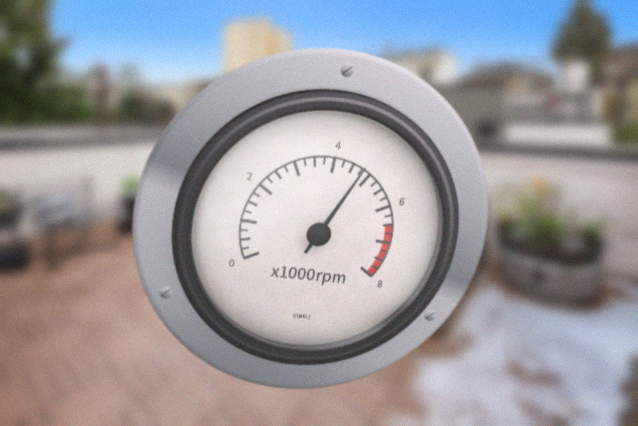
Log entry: 4750 rpm
